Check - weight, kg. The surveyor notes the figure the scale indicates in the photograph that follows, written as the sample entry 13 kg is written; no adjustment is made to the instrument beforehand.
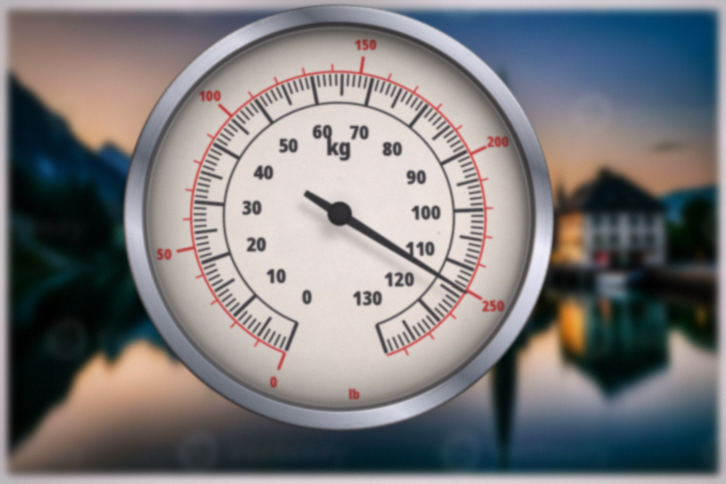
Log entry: 114 kg
